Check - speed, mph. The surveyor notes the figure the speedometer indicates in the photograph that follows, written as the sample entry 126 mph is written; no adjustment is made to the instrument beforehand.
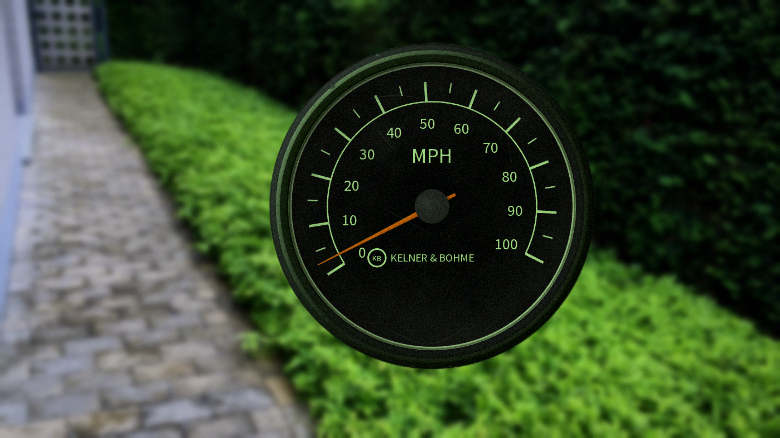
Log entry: 2.5 mph
